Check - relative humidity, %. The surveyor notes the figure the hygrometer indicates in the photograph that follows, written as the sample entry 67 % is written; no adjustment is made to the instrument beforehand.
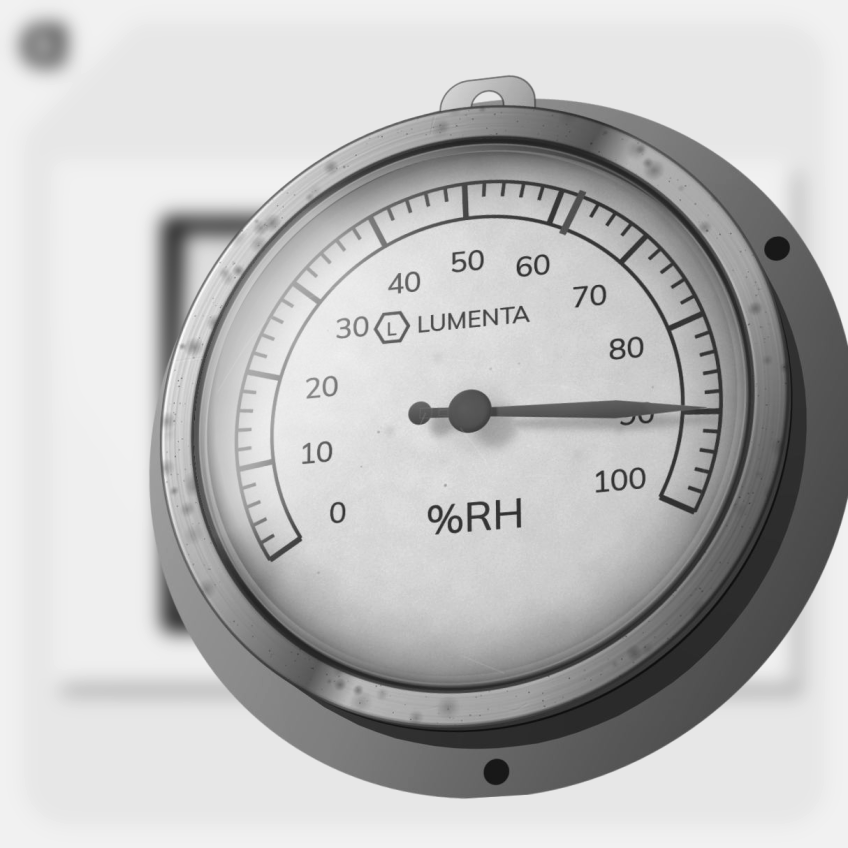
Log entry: 90 %
